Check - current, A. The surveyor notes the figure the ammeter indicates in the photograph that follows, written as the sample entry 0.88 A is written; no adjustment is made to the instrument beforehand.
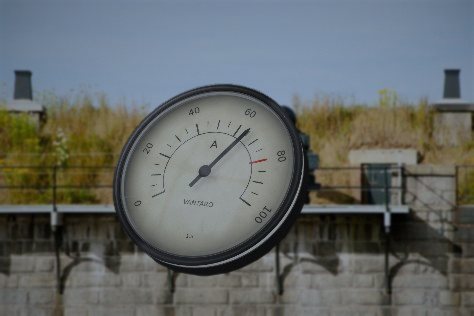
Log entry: 65 A
